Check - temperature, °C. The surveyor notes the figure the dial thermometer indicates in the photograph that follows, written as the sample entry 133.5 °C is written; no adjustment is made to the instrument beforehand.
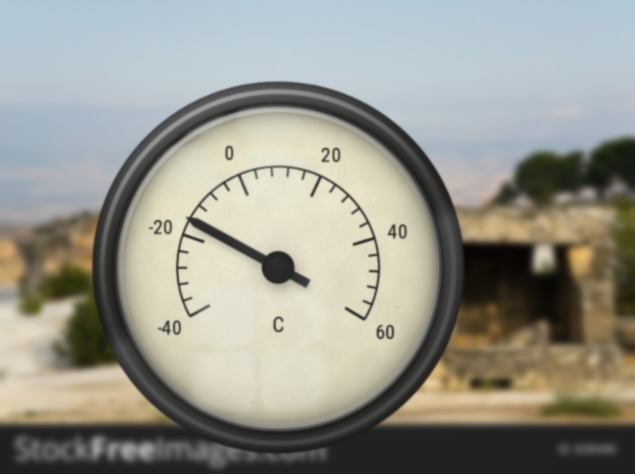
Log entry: -16 °C
